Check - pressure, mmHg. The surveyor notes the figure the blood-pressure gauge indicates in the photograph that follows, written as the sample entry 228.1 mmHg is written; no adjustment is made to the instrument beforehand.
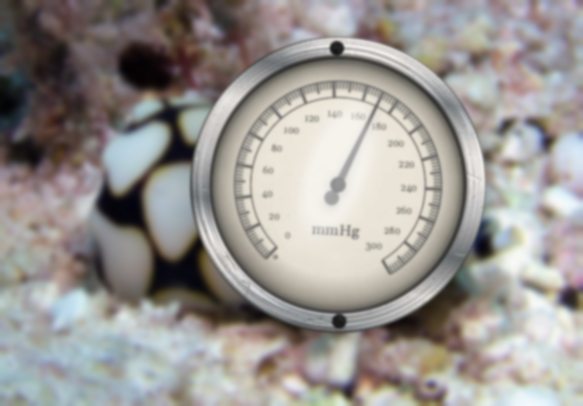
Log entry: 170 mmHg
